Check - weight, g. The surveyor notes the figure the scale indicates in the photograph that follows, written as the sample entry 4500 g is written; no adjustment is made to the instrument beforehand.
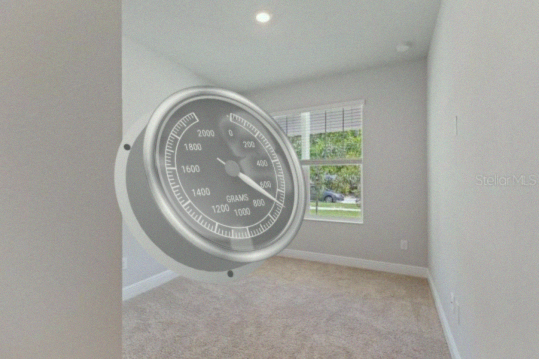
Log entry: 700 g
